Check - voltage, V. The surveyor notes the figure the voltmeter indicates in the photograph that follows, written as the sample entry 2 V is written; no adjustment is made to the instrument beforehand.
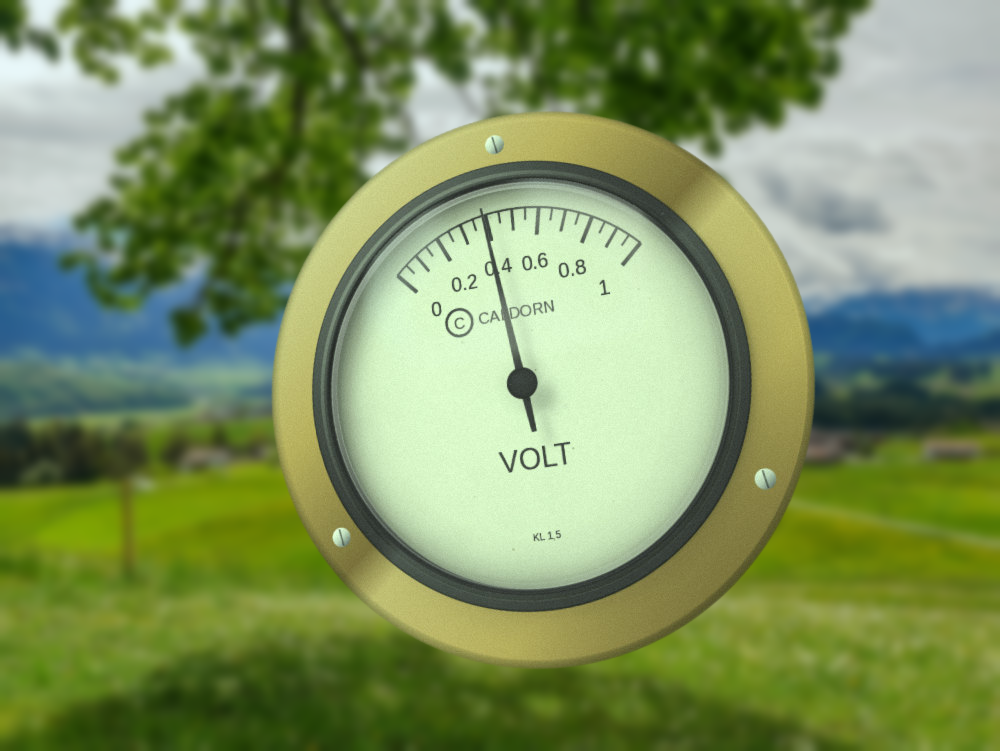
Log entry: 0.4 V
